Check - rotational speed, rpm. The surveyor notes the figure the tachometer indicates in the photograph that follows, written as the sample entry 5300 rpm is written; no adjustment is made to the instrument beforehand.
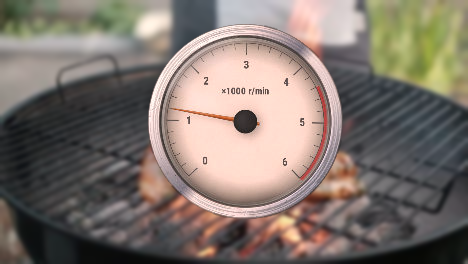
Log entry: 1200 rpm
